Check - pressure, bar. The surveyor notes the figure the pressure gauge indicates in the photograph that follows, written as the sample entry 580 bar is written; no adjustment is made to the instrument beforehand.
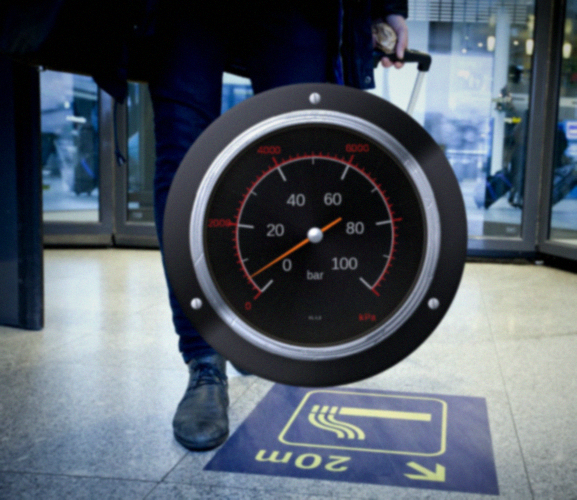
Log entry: 5 bar
